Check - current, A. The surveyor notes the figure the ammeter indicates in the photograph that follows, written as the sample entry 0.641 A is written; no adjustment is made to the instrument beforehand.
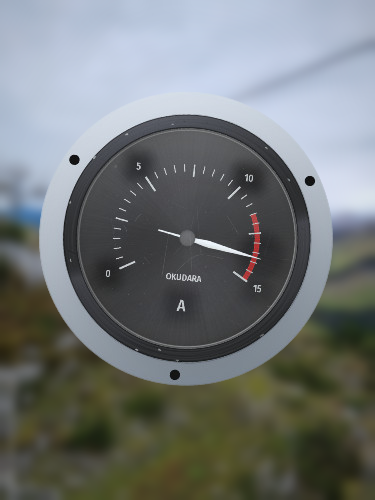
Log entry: 13.75 A
